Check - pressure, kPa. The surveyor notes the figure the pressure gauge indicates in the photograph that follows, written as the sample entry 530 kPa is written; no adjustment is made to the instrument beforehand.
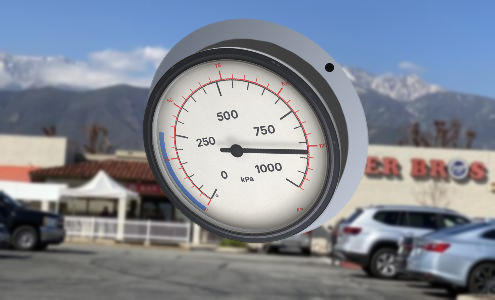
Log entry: 875 kPa
